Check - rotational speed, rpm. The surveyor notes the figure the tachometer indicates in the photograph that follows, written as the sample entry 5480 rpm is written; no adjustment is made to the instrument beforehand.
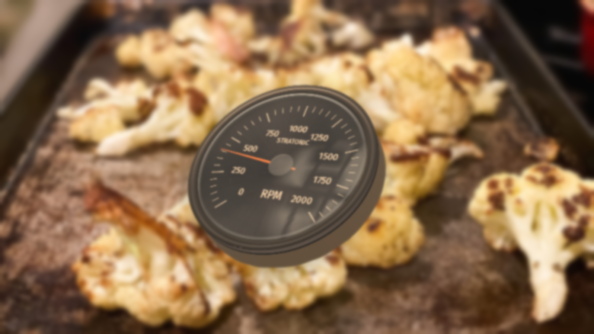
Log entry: 400 rpm
